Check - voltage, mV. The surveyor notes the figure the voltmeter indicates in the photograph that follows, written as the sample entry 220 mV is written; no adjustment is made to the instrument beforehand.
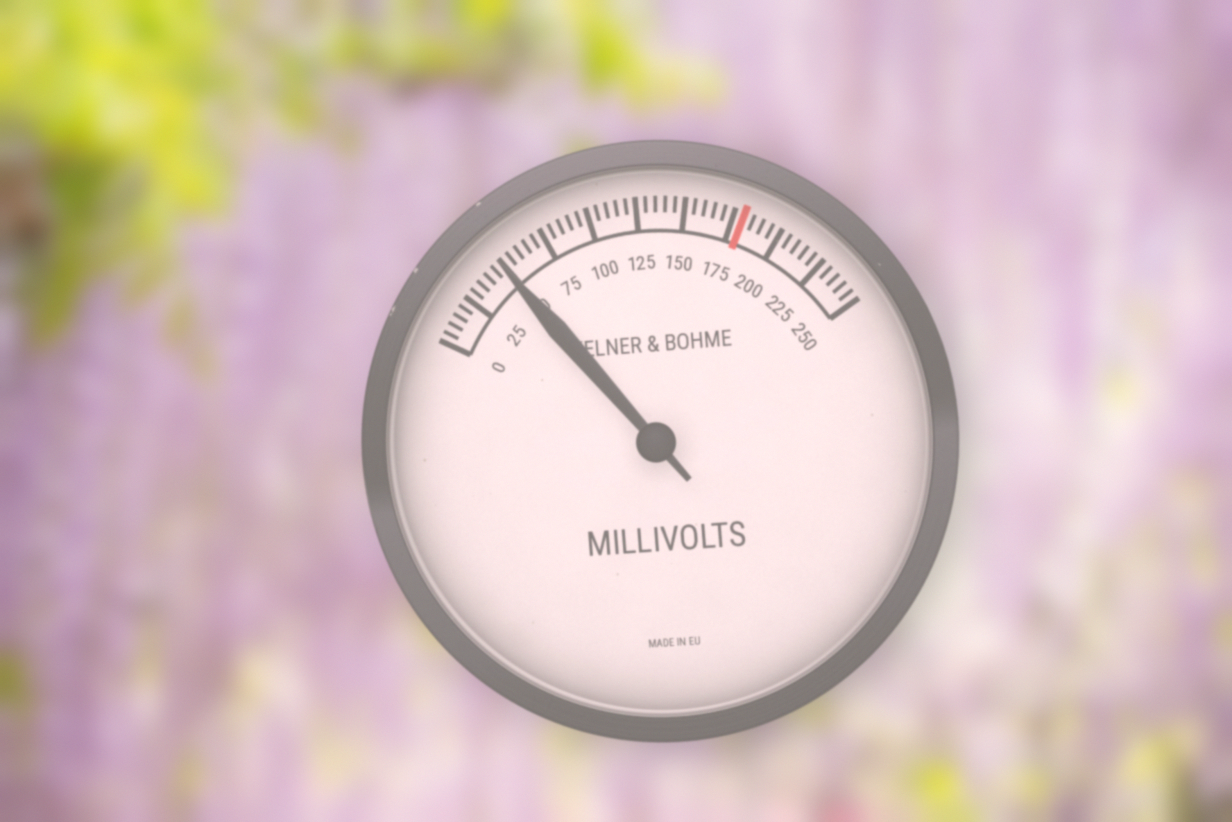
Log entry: 50 mV
